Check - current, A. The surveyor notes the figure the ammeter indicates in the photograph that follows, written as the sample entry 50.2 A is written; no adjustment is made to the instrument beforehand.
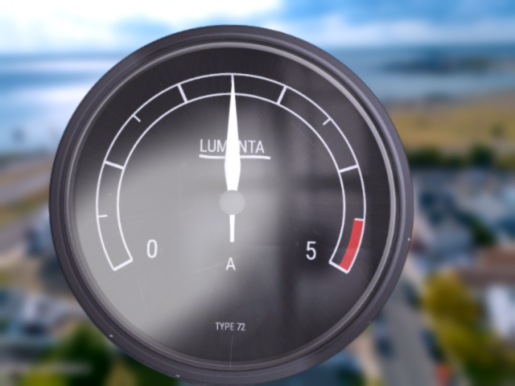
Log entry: 2.5 A
